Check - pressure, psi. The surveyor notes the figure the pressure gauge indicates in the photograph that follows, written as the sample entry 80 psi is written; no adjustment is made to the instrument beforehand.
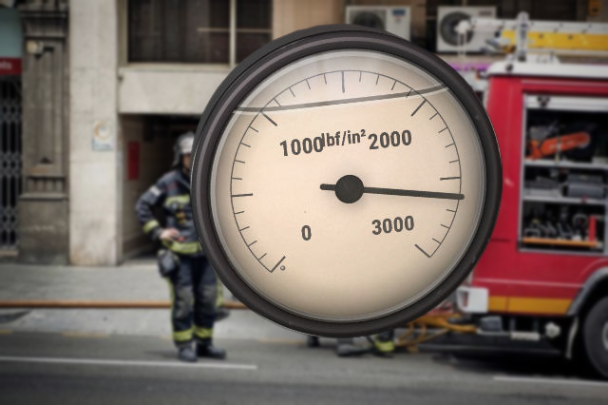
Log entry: 2600 psi
